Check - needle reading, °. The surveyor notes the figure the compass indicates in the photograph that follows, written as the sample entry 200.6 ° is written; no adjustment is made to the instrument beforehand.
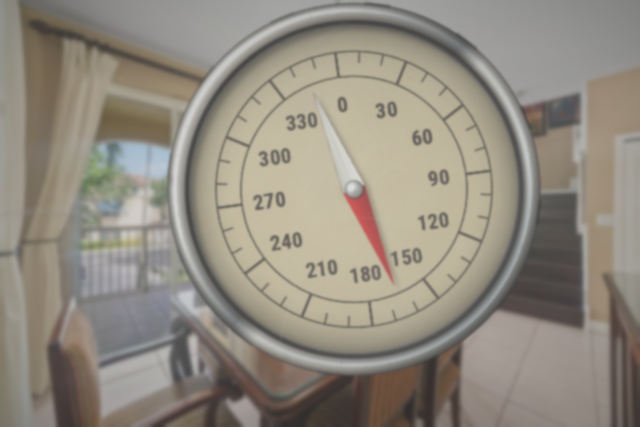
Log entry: 165 °
